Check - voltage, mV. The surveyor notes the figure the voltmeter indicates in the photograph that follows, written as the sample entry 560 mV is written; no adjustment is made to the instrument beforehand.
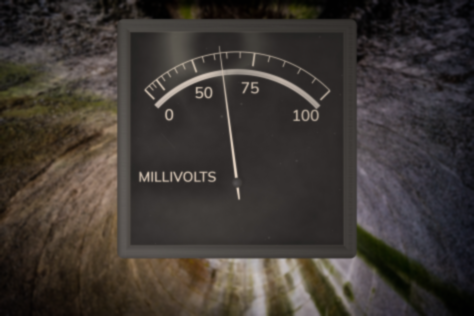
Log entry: 62.5 mV
